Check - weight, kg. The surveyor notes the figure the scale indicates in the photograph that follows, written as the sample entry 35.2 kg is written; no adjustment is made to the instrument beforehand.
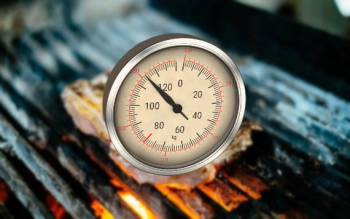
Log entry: 115 kg
